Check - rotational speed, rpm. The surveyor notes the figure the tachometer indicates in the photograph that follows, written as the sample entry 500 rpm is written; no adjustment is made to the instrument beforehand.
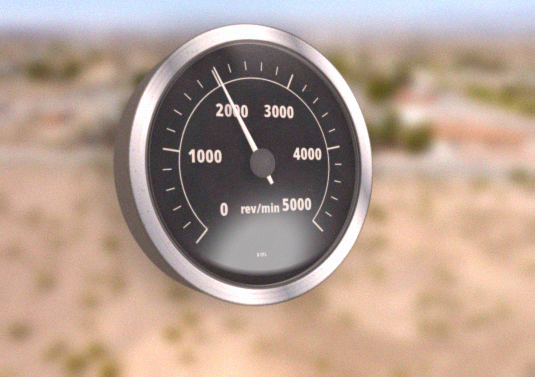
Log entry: 2000 rpm
